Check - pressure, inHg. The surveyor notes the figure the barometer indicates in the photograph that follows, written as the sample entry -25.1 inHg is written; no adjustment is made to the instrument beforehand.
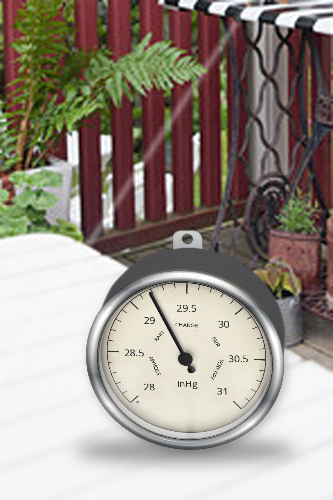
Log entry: 29.2 inHg
